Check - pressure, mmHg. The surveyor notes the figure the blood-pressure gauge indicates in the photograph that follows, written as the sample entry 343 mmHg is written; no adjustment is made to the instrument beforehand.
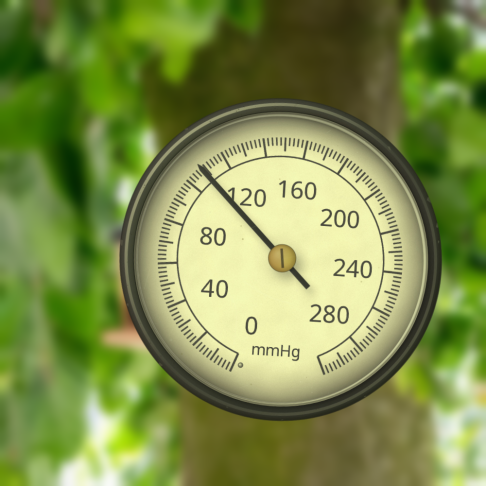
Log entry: 108 mmHg
